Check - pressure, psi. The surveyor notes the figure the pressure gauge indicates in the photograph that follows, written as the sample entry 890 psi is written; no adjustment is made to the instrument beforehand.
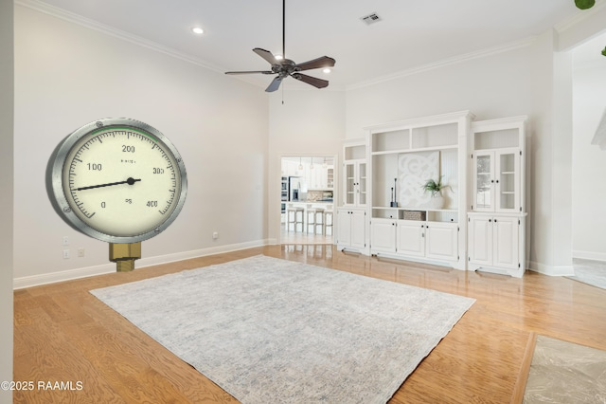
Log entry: 50 psi
